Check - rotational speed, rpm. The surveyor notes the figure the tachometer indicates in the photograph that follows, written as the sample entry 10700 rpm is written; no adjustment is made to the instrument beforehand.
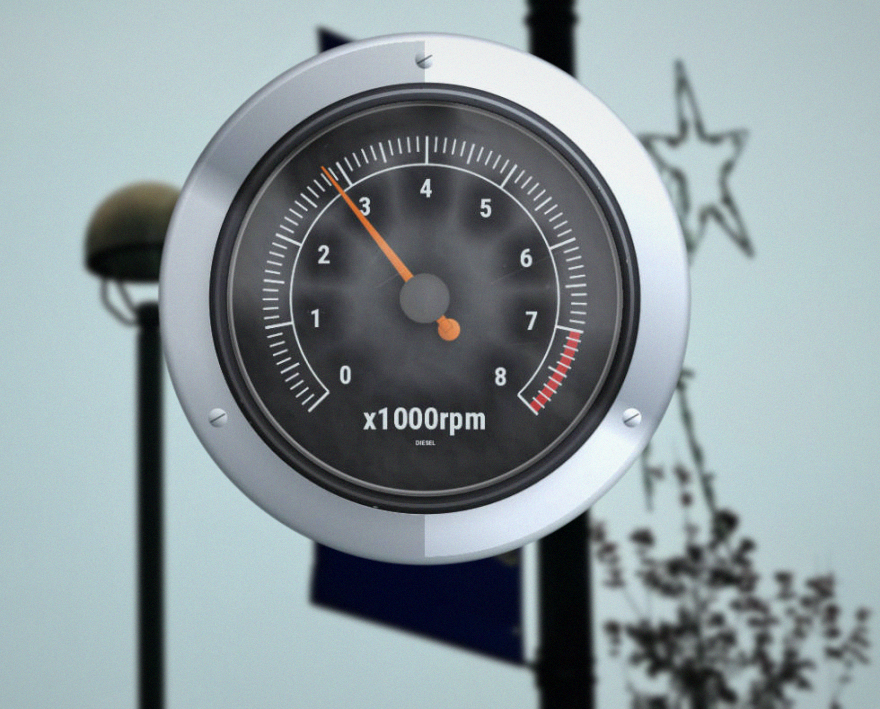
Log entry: 2850 rpm
